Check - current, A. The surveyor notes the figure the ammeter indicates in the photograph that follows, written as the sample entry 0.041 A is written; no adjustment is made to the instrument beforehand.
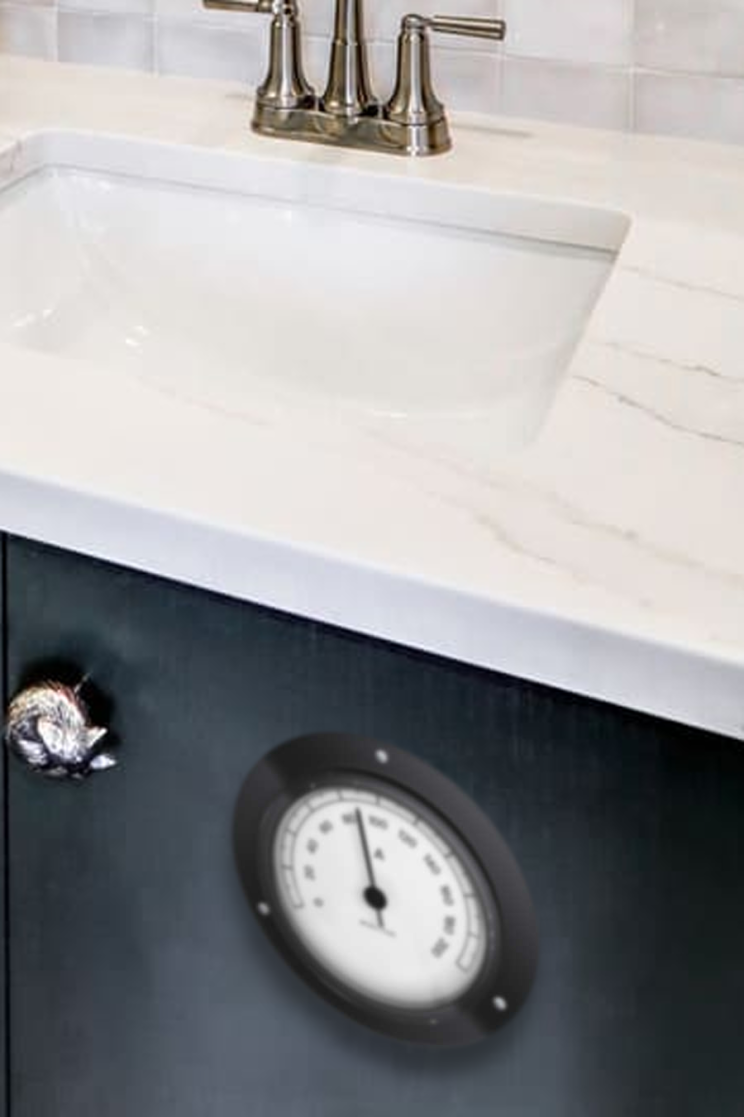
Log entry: 90 A
